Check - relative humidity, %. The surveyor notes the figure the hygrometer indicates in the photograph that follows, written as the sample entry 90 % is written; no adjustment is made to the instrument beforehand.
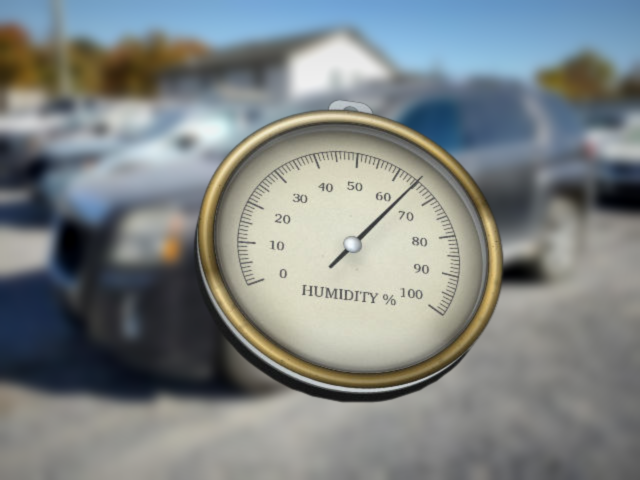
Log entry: 65 %
